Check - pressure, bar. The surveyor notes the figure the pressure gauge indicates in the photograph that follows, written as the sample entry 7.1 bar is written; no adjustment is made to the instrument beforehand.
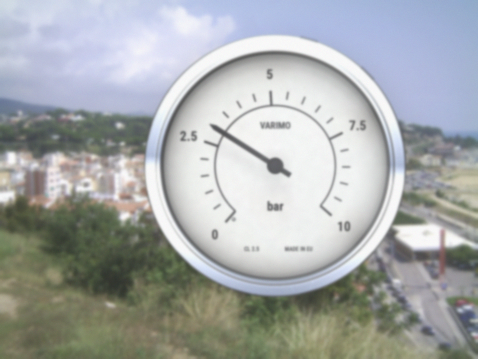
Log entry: 3 bar
